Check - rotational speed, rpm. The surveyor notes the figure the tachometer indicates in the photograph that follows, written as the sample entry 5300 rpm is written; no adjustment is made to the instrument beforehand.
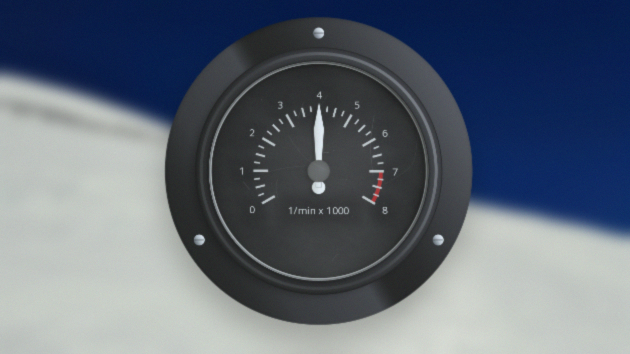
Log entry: 4000 rpm
